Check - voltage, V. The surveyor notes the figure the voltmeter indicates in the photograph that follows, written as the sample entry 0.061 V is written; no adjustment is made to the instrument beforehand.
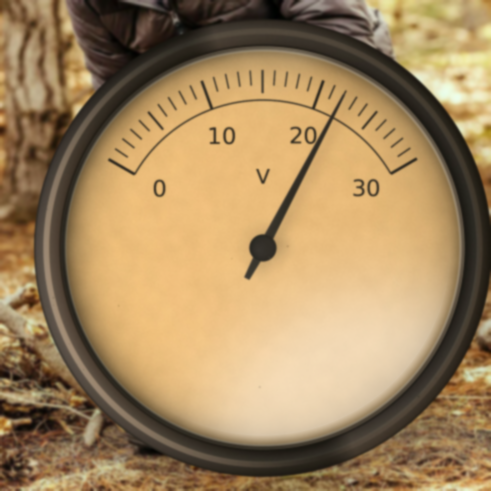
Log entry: 22 V
